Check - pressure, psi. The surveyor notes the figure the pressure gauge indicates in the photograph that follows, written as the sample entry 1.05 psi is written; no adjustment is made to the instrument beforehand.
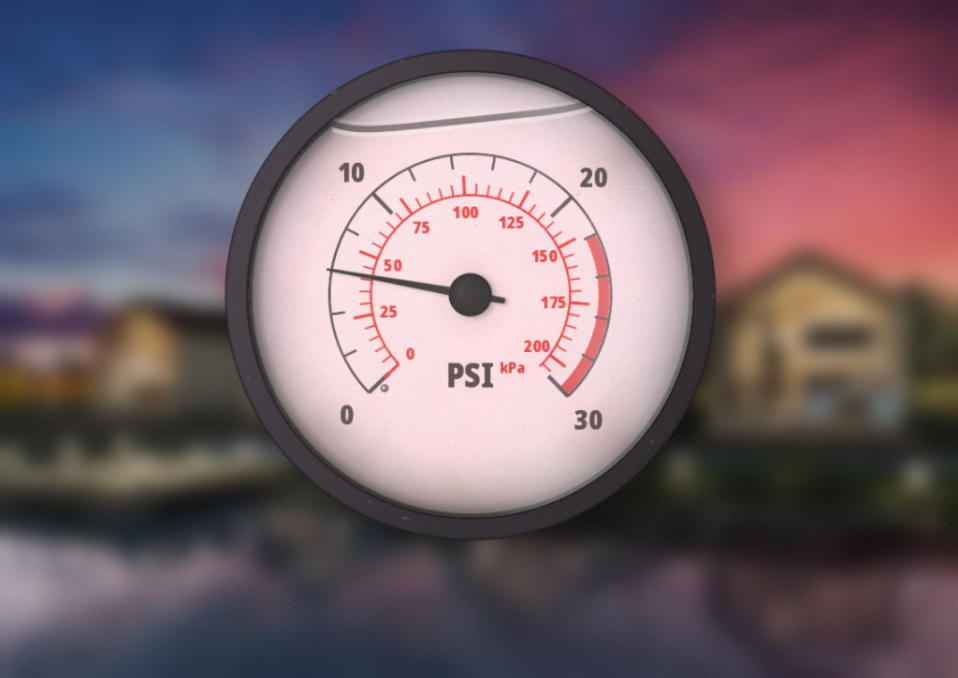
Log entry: 6 psi
